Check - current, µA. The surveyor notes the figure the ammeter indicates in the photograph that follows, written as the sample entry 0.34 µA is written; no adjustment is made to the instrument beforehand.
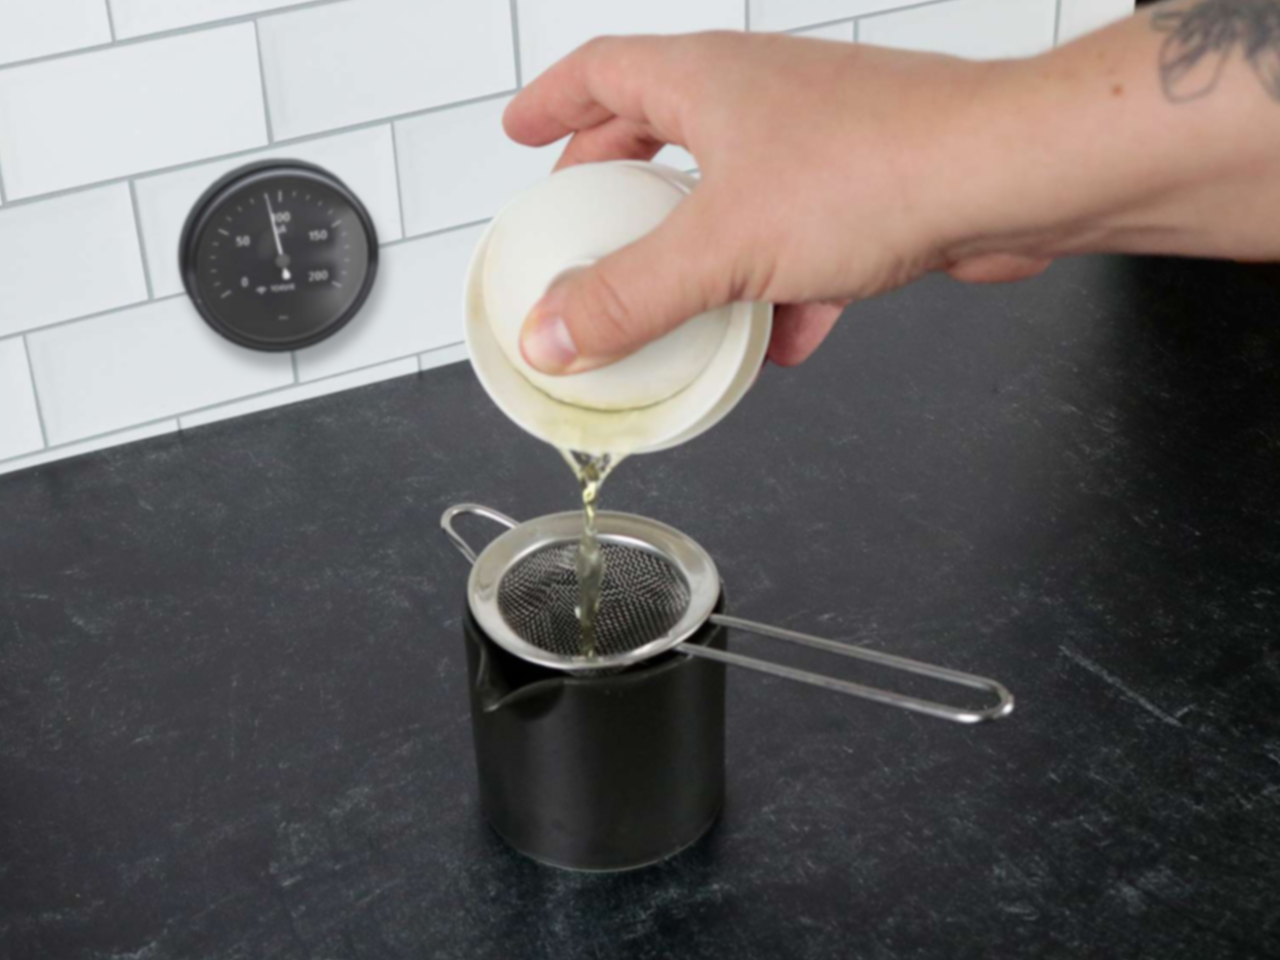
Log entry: 90 µA
